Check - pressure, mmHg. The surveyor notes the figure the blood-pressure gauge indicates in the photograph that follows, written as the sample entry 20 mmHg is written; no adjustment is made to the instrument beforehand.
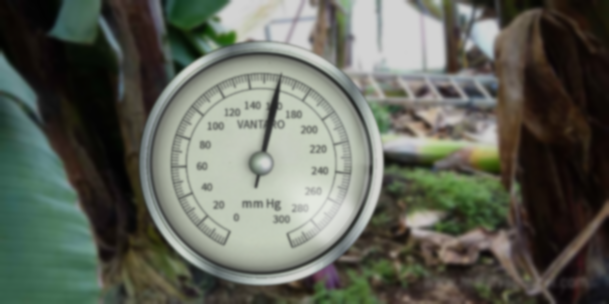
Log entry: 160 mmHg
